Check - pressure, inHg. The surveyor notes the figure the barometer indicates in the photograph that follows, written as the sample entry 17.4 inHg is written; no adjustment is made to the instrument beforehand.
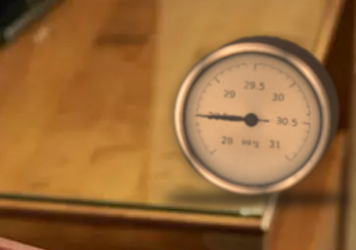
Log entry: 28.5 inHg
